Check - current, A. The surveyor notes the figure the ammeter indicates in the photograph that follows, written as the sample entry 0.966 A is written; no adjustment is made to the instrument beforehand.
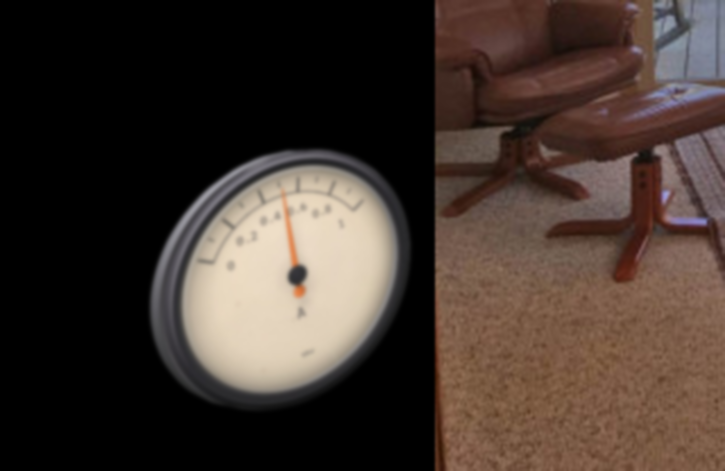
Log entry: 0.5 A
